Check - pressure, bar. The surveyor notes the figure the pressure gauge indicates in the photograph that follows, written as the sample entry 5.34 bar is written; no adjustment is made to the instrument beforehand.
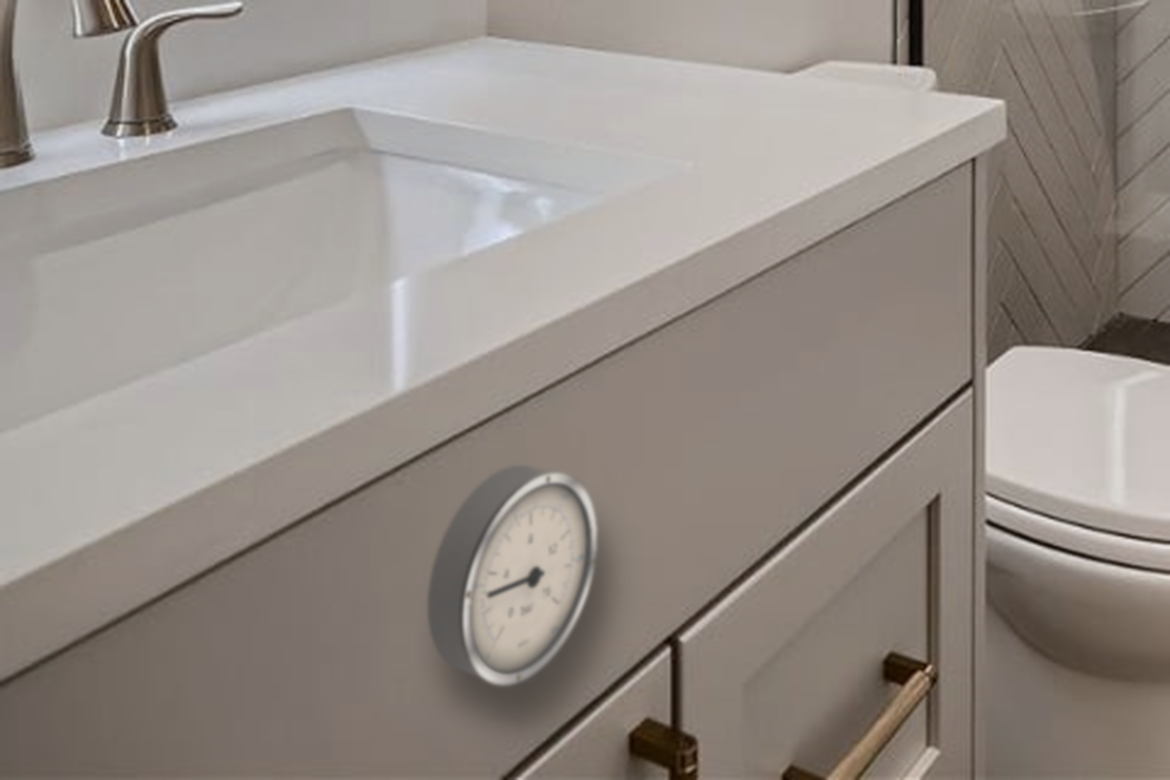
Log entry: 3 bar
